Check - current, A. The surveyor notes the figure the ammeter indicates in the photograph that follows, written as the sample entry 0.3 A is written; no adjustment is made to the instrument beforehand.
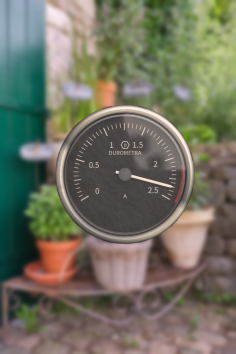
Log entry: 2.35 A
